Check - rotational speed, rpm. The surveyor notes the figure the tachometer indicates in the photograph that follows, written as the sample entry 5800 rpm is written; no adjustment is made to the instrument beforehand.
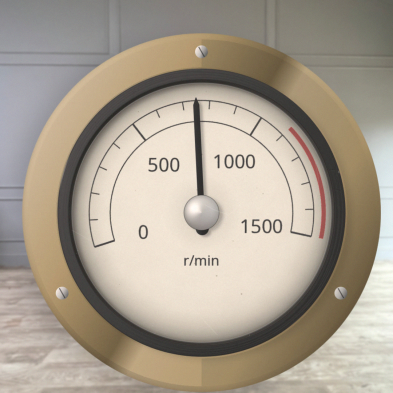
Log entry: 750 rpm
